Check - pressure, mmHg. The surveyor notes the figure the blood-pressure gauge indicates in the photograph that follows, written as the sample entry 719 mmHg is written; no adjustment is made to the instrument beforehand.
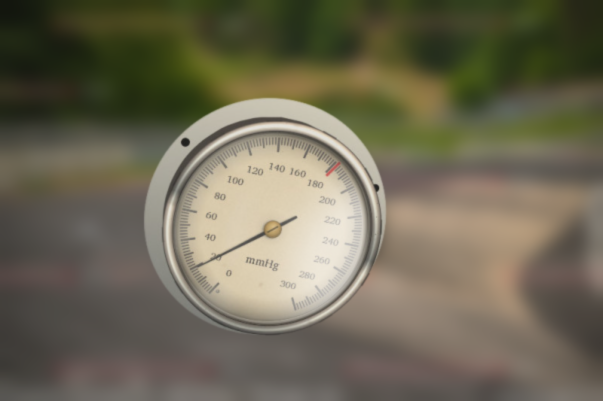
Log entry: 20 mmHg
